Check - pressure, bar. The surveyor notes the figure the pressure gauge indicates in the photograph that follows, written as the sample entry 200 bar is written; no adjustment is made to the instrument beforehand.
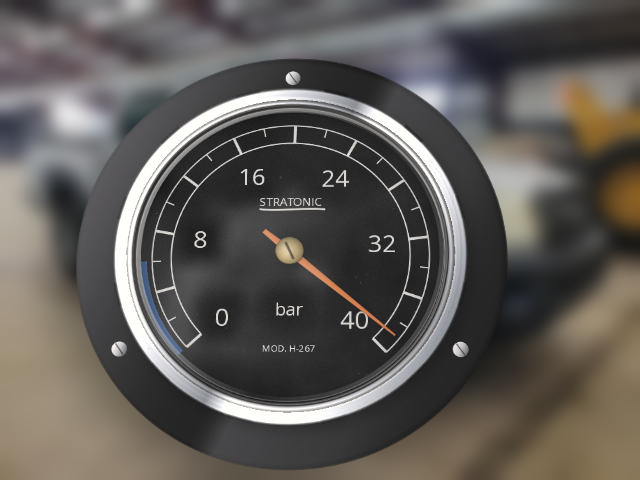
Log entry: 39 bar
